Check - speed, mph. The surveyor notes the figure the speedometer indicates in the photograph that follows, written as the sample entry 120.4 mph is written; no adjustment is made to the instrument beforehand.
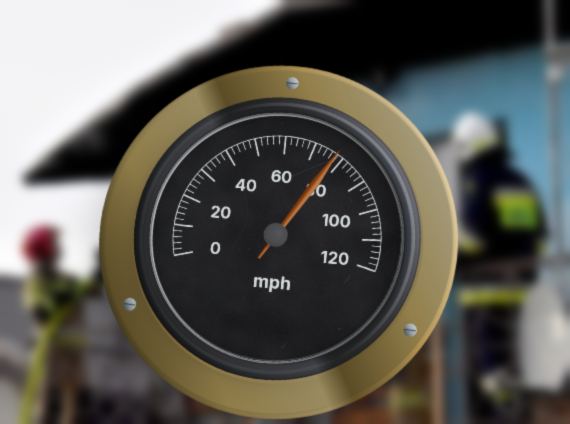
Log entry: 78 mph
